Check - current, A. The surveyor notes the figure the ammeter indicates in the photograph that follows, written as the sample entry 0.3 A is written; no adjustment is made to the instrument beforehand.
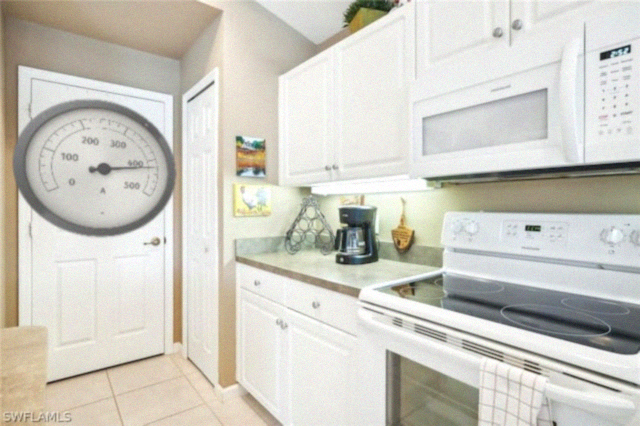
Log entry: 420 A
